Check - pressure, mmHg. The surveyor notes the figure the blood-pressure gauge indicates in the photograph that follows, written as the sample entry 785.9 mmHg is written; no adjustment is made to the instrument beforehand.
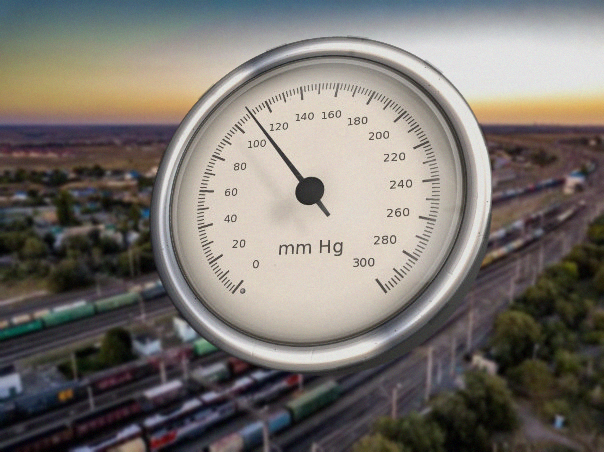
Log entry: 110 mmHg
